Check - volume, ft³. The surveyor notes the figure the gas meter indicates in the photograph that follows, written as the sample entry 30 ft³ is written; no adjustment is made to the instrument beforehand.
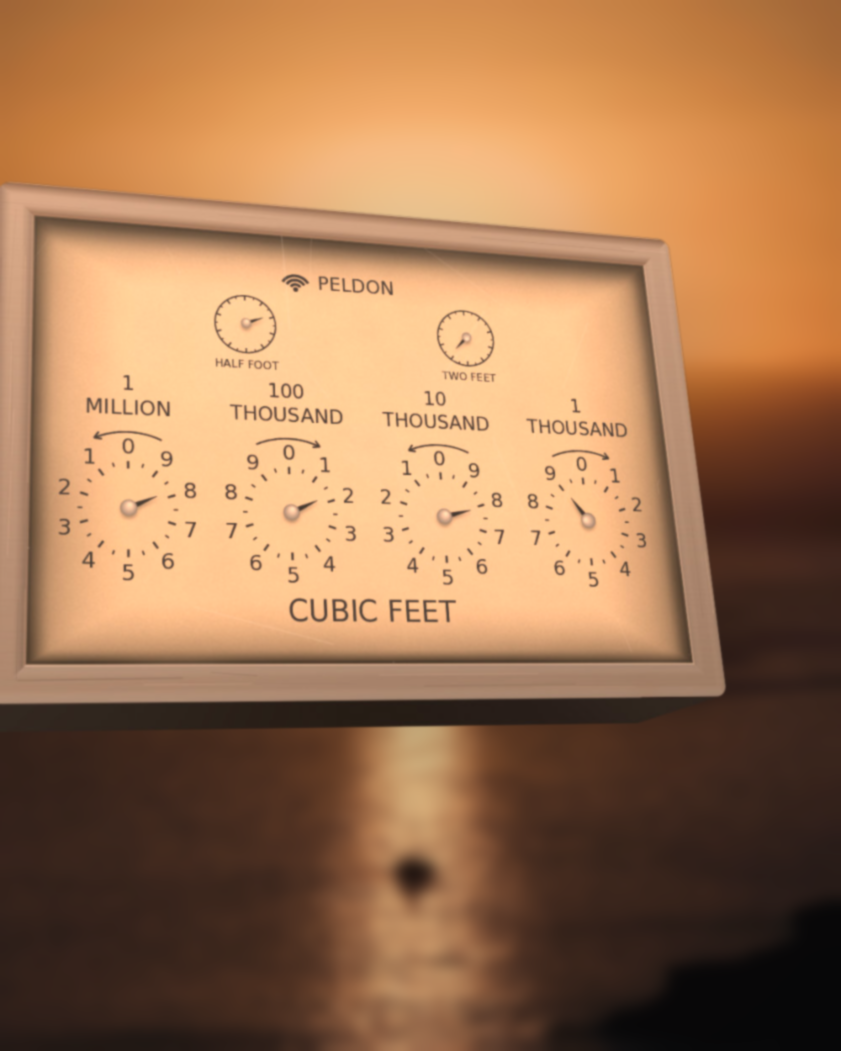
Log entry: 817900 ft³
